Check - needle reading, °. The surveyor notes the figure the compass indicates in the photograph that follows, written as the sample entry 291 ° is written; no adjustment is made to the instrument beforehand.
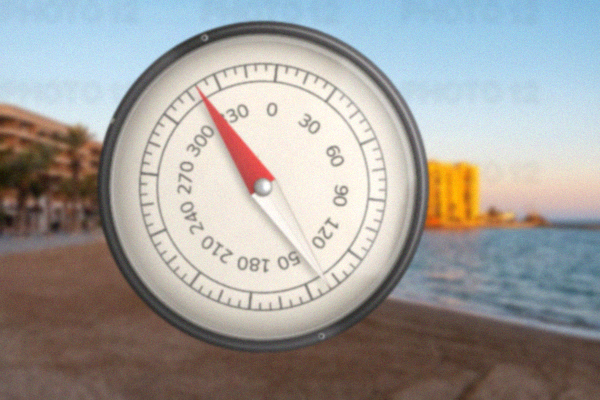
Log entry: 320 °
